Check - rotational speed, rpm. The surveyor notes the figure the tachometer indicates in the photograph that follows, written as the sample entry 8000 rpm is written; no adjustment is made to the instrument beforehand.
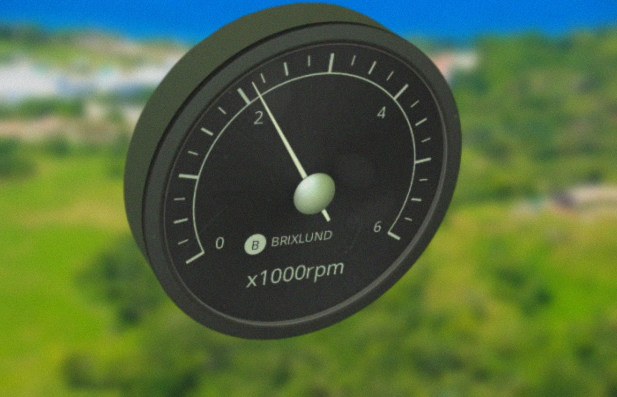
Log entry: 2125 rpm
